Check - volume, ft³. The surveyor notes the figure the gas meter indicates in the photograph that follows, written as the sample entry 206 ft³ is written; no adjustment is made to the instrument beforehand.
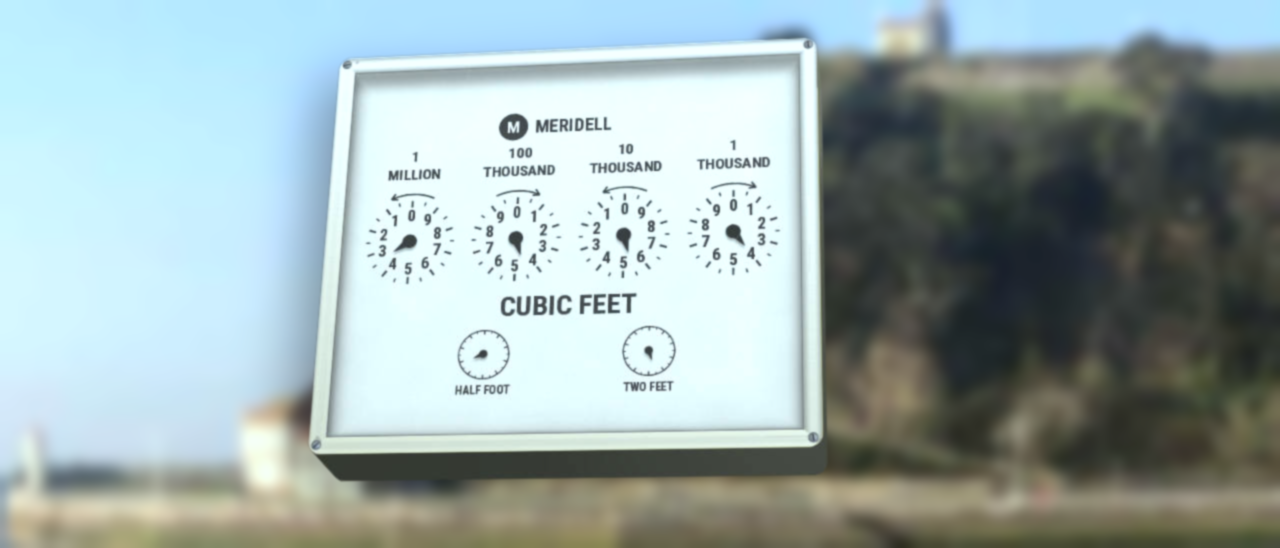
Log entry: 345400 ft³
